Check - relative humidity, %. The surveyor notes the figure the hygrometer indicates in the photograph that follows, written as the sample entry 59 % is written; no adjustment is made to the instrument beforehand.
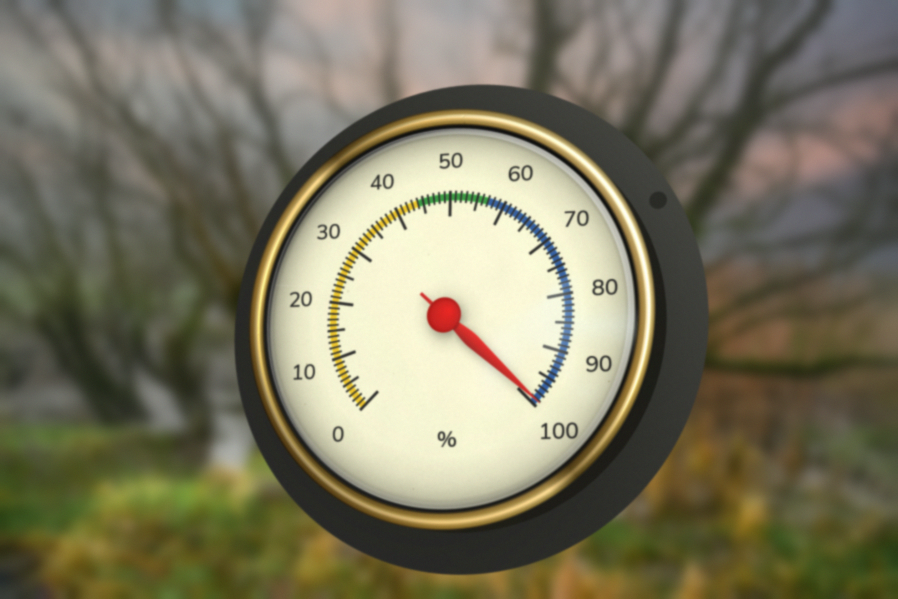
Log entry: 99 %
